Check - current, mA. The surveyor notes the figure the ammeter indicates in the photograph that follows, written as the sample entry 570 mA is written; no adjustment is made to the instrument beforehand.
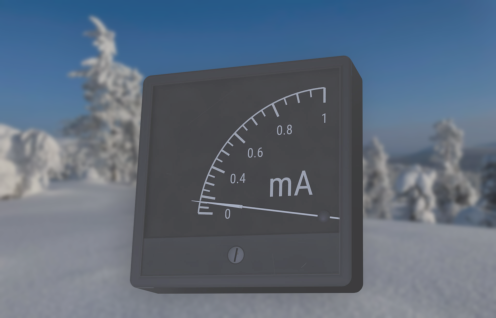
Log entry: 0.15 mA
